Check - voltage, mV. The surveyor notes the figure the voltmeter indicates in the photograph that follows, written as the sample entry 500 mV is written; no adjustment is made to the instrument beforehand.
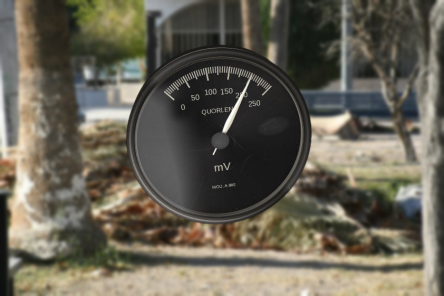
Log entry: 200 mV
